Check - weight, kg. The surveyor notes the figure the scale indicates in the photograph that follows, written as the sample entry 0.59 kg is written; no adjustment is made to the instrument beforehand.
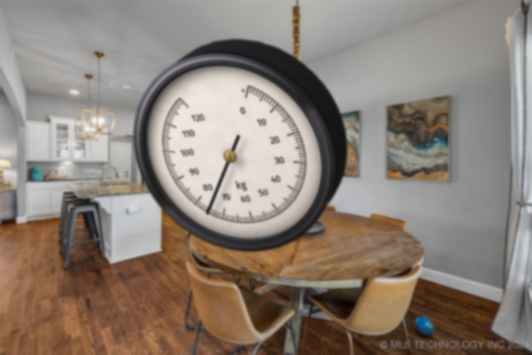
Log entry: 75 kg
